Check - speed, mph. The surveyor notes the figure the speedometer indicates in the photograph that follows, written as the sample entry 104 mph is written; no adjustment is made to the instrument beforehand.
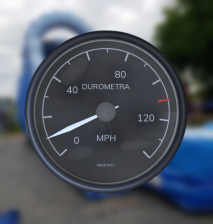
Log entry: 10 mph
